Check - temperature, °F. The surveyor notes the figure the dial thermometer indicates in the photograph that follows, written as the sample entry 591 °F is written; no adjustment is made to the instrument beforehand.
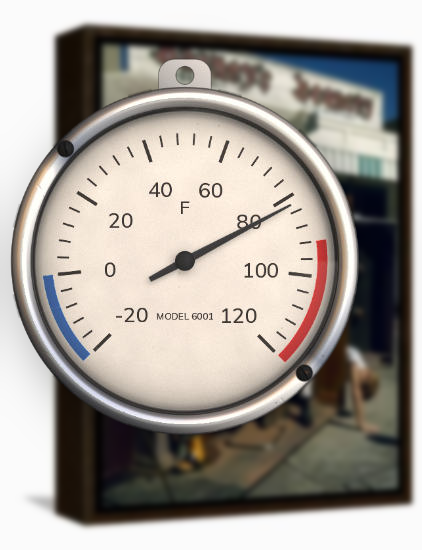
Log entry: 82 °F
